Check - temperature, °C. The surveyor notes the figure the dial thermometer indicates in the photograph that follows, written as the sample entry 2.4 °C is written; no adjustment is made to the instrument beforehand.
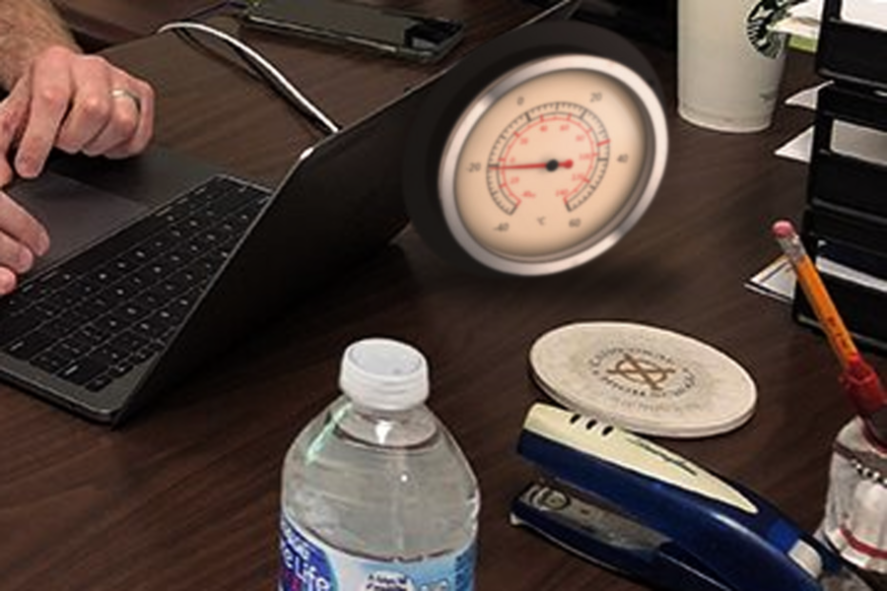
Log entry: -20 °C
